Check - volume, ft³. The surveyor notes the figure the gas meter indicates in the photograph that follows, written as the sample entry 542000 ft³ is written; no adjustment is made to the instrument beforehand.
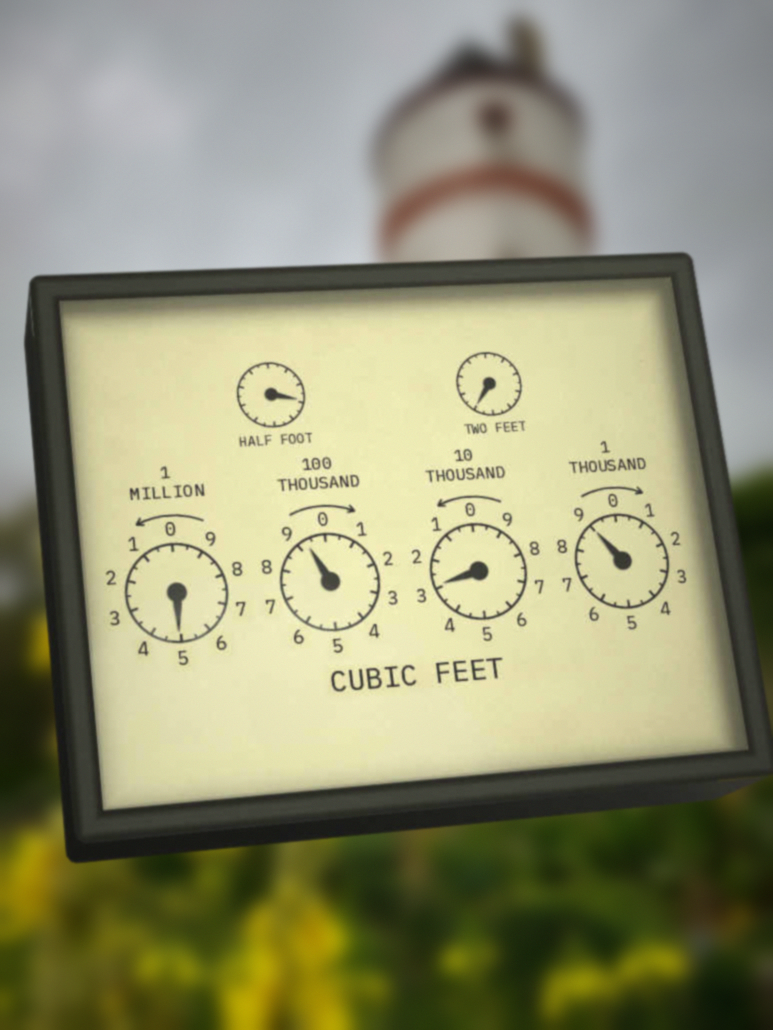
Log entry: 492900 ft³
